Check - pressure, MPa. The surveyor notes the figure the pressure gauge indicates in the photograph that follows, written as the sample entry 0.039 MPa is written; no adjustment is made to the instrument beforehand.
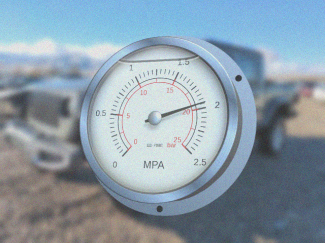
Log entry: 1.95 MPa
